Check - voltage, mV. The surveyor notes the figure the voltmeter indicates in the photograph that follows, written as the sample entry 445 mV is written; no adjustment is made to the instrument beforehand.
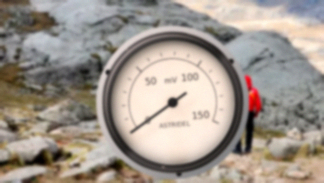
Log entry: 0 mV
